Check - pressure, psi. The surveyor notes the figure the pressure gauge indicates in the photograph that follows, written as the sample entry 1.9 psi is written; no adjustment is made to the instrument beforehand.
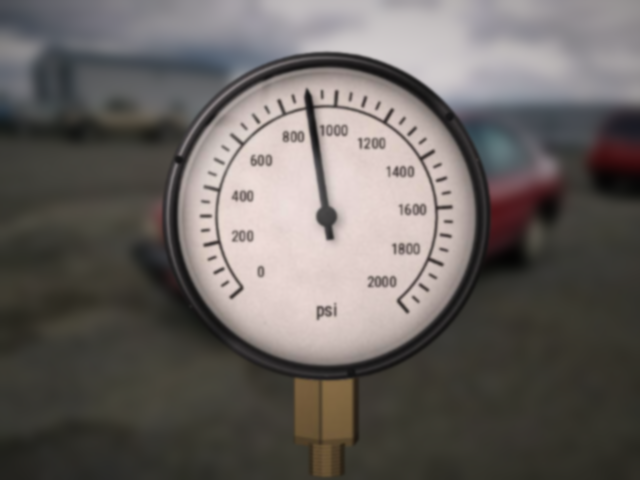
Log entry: 900 psi
